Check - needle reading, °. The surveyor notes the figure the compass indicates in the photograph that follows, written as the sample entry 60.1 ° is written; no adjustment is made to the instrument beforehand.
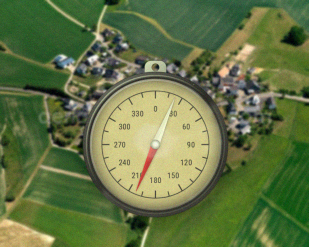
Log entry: 202.5 °
